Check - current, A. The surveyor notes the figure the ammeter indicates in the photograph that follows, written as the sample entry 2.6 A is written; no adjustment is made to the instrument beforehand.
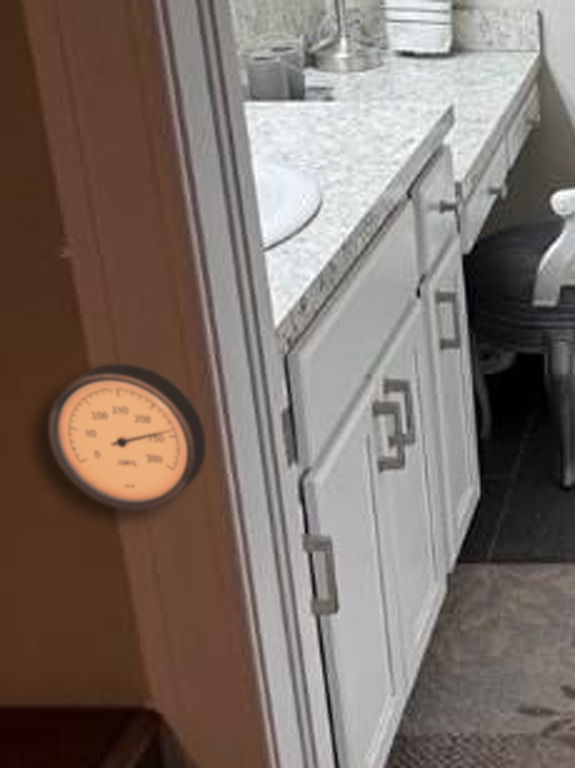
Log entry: 240 A
